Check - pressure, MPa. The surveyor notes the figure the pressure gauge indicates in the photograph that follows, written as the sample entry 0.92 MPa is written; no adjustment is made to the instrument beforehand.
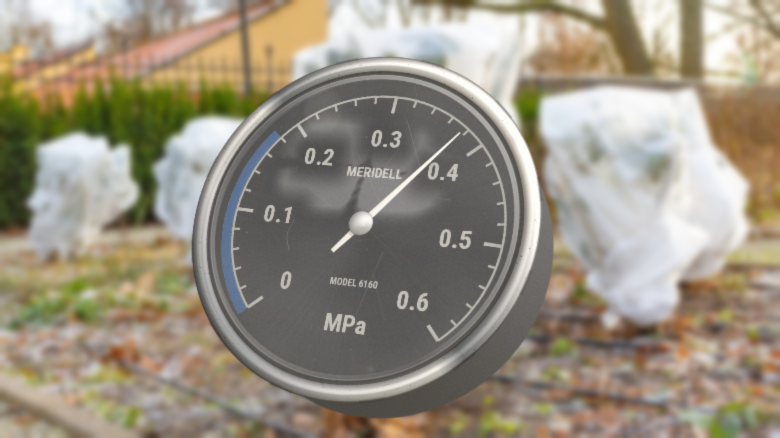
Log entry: 0.38 MPa
